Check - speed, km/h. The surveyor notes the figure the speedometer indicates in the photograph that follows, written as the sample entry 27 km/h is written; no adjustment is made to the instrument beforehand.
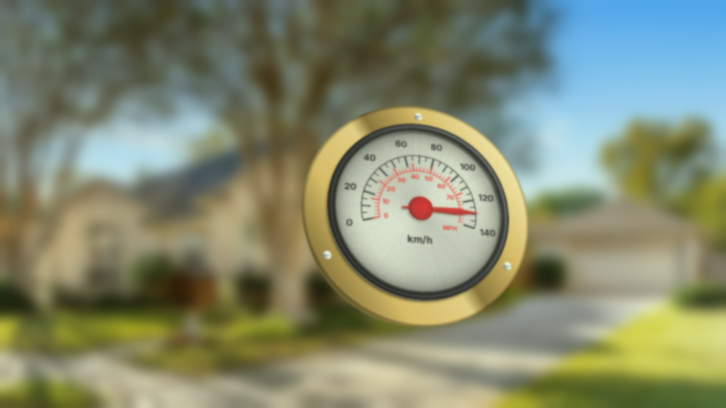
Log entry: 130 km/h
